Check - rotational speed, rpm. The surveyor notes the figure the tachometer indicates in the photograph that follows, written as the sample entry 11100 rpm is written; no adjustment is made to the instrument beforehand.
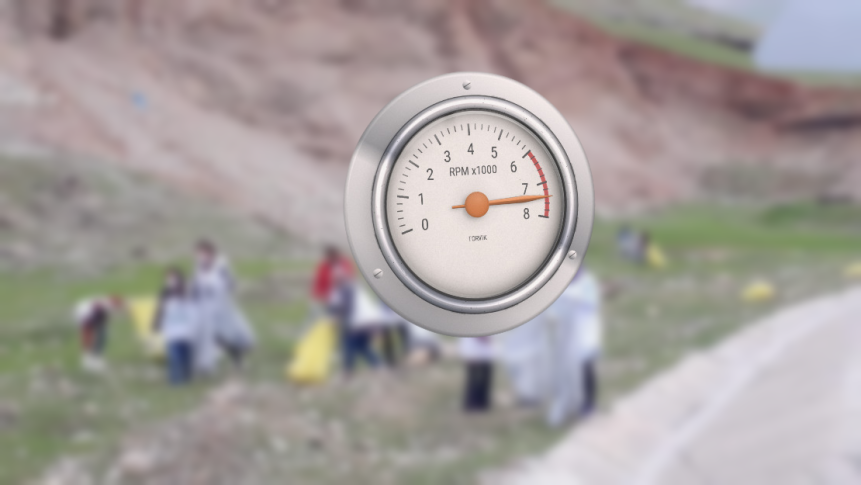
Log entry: 7400 rpm
